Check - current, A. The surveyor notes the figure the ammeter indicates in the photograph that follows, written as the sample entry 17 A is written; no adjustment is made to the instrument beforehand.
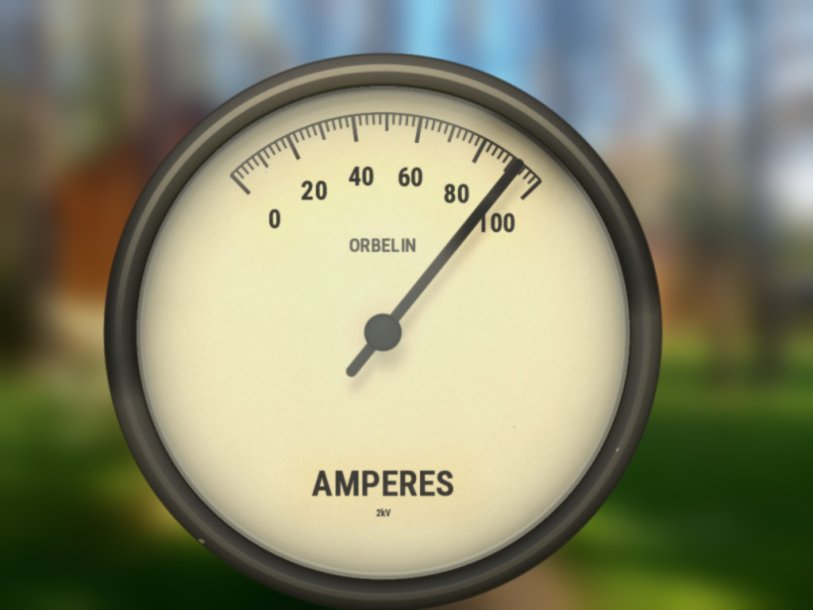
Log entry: 92 A
